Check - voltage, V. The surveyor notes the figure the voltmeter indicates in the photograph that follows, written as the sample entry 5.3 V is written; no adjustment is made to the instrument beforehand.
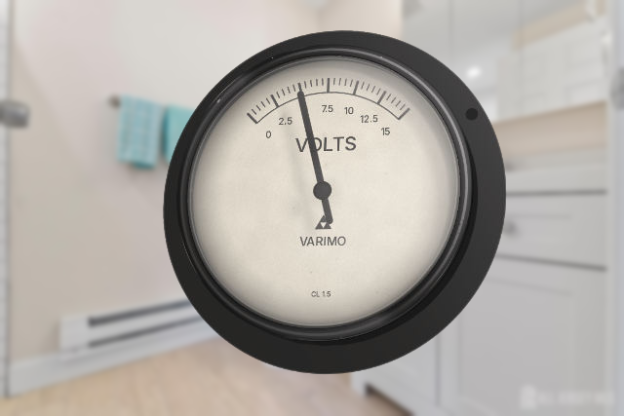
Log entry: 5 V
